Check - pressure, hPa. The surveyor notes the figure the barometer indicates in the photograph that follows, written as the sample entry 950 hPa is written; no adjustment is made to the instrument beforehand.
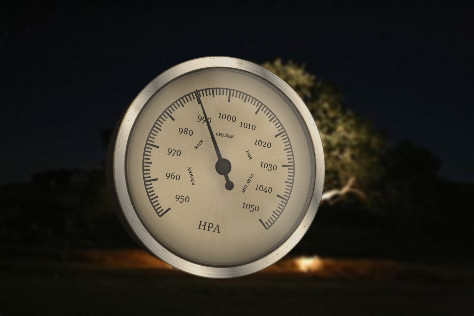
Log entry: 990 hPa
